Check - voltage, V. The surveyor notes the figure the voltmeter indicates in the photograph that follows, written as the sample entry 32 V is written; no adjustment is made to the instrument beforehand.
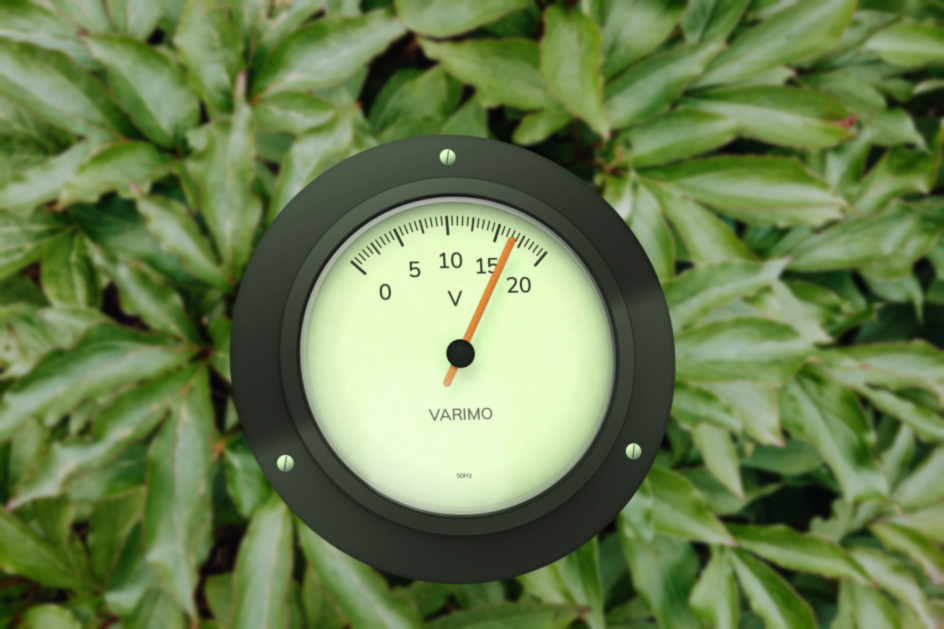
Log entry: 16.5 V
